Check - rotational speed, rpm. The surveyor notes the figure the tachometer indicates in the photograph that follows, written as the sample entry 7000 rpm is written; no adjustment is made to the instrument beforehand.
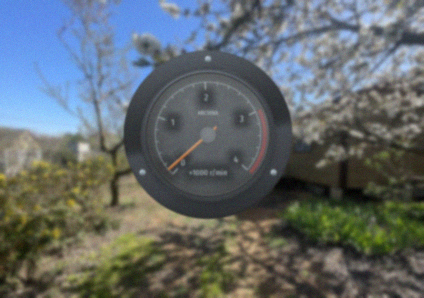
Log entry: 100 rpm
